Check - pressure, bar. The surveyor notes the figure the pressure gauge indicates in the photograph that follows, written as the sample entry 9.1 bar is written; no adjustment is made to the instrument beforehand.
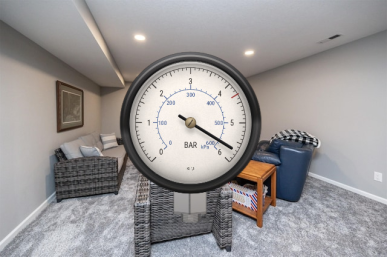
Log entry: 5.7 bar
